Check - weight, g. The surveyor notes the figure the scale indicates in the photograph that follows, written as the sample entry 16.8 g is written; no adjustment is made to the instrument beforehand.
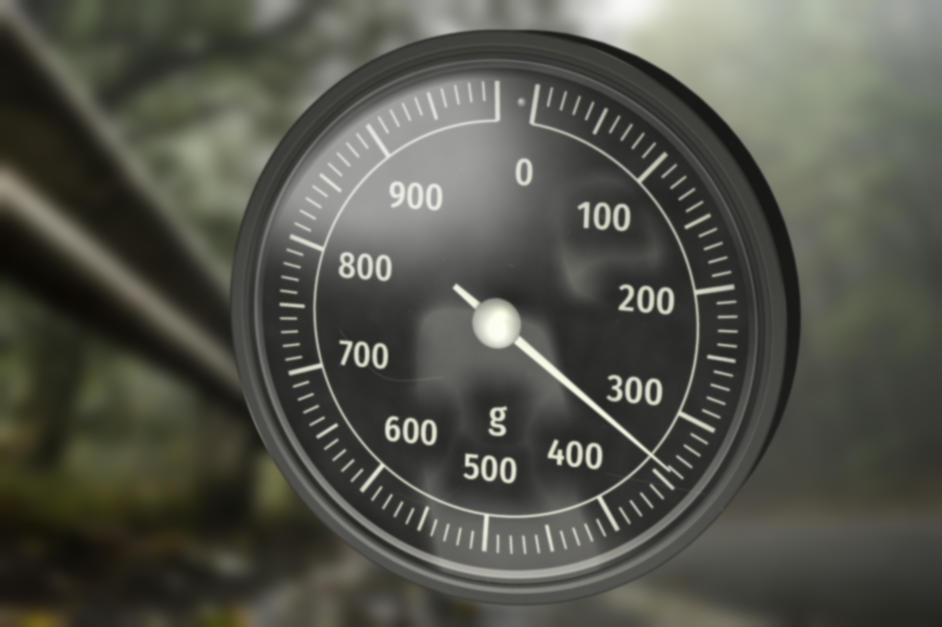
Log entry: 340 g
